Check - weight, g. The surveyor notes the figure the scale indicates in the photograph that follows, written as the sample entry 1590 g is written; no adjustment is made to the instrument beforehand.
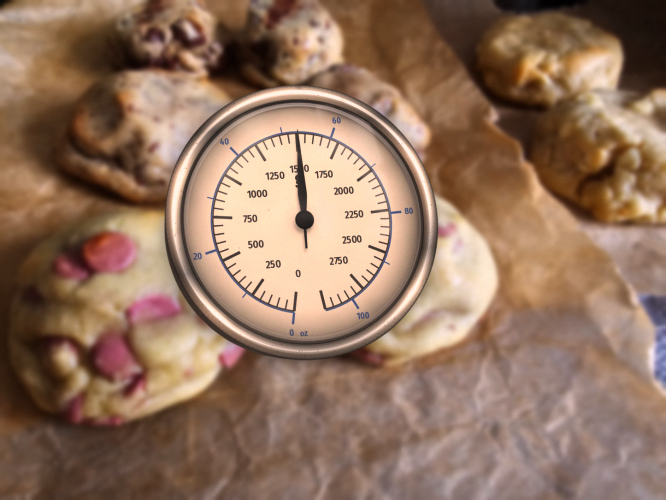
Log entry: 1500 g
